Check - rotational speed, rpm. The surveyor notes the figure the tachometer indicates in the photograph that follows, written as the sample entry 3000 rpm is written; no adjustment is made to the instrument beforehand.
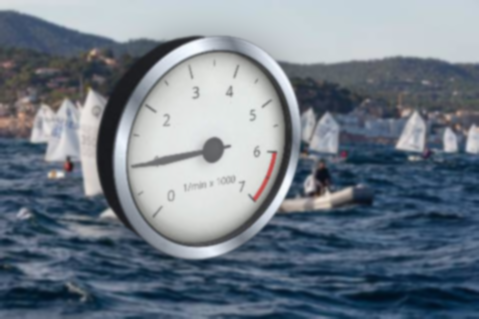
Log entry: 1000 rpm
